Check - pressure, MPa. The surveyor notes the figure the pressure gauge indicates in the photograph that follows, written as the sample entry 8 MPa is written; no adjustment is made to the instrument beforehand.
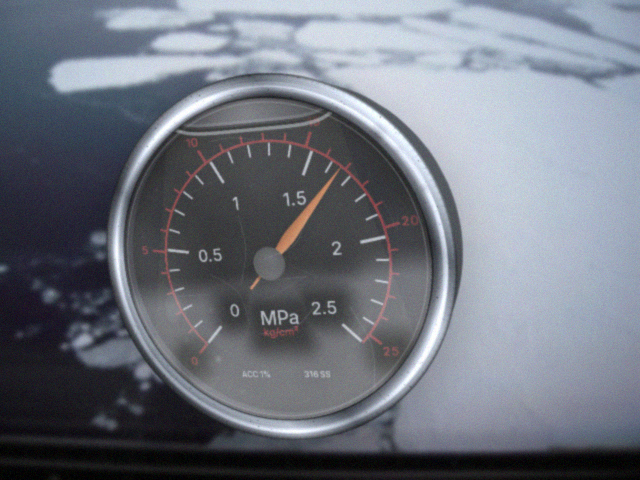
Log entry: 1.65 MPa
